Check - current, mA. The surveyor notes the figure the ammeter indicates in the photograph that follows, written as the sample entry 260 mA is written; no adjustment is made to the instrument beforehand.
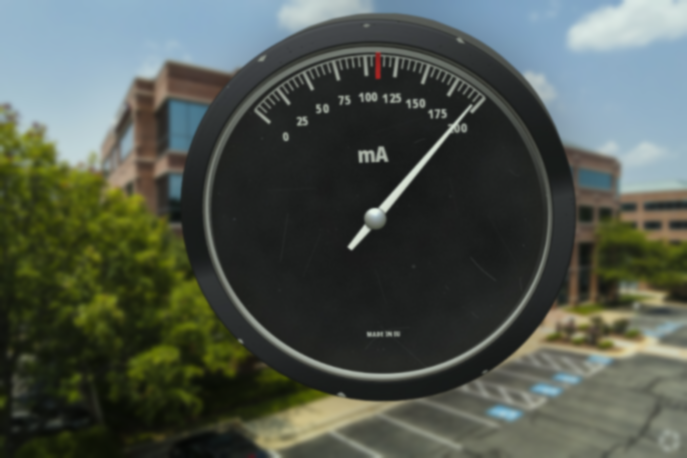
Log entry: 195 mA
